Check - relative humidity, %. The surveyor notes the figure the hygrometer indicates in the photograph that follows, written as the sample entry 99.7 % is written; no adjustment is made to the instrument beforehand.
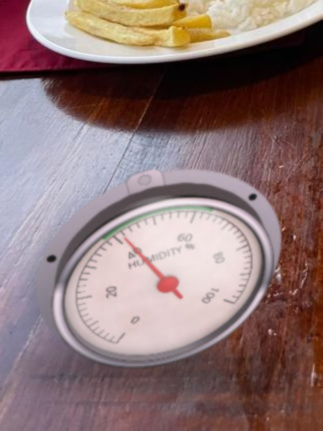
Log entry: 42 %
